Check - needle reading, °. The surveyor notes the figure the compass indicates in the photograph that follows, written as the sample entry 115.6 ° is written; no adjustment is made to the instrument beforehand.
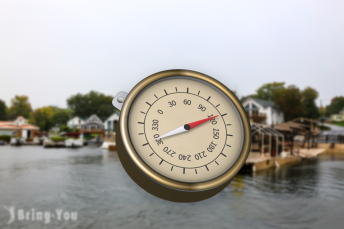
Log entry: 120 °
